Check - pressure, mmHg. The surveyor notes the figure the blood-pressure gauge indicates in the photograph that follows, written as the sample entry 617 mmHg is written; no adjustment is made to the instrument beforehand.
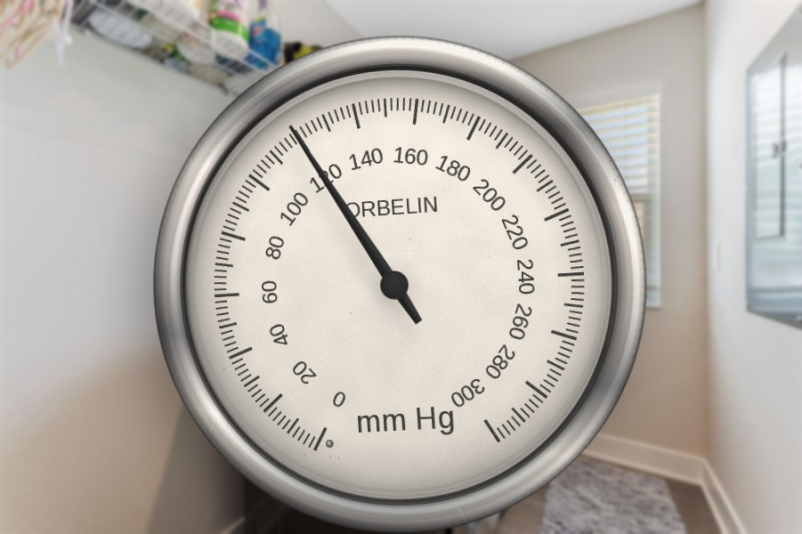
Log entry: 120 mmHg
